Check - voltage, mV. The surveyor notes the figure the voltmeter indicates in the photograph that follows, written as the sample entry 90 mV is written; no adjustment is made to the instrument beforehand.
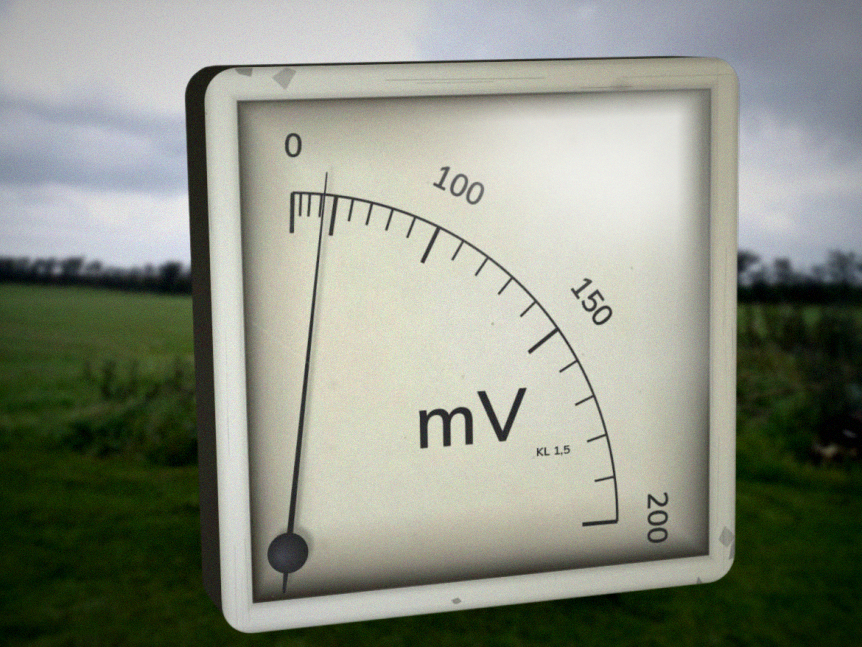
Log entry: 40 mV
